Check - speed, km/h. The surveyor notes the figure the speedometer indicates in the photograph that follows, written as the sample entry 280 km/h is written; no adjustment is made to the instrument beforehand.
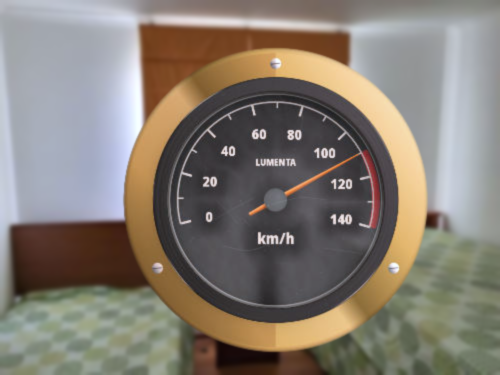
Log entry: 110 km/h
